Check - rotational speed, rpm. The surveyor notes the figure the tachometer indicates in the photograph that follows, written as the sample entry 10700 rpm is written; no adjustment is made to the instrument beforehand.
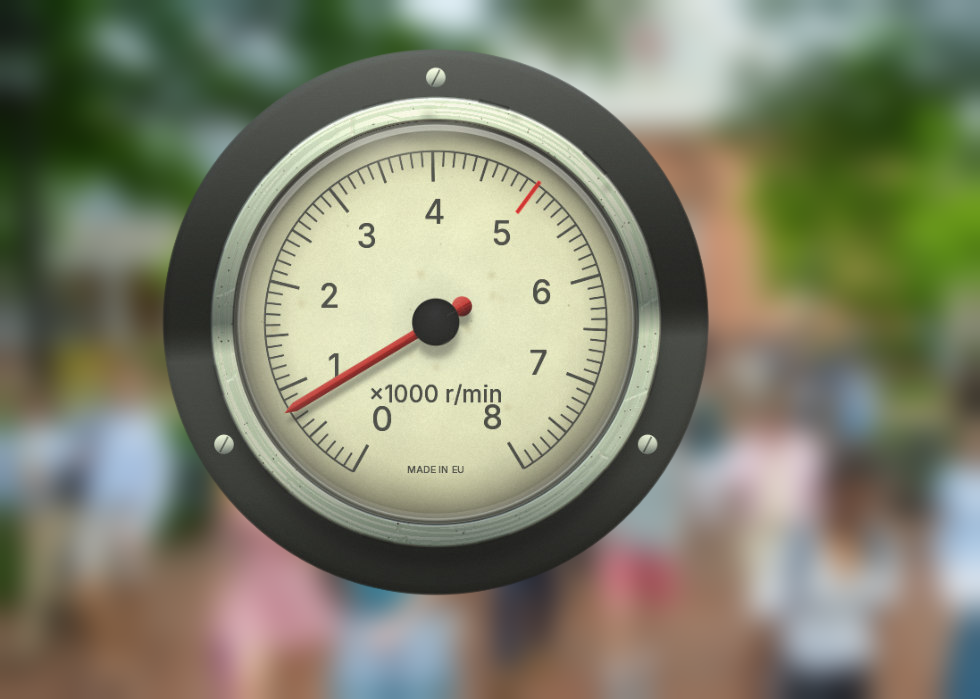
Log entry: 800 rpm
